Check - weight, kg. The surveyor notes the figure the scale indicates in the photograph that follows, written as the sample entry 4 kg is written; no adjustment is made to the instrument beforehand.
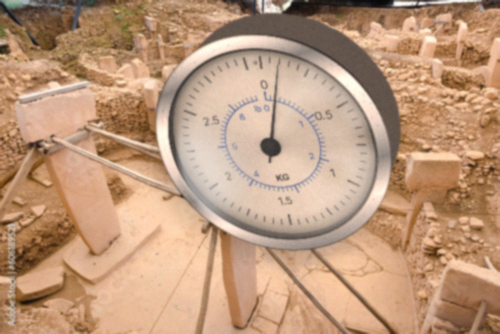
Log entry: 0.1 kg
